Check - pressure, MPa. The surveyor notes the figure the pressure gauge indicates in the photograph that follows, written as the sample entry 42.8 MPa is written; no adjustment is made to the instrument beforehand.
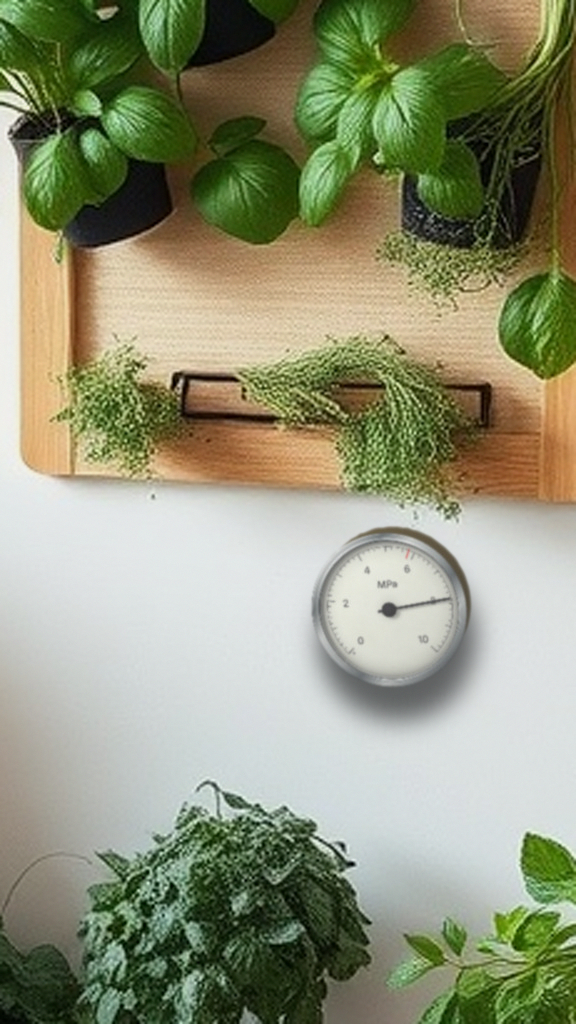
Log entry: 8 MPa
